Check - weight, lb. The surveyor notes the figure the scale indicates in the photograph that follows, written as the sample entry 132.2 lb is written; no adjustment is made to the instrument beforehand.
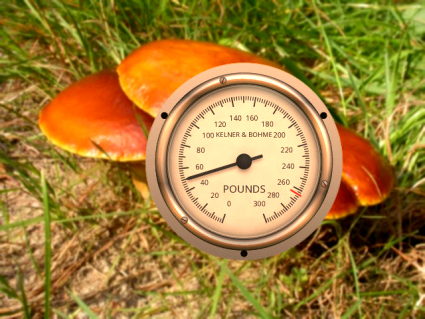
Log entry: 50 lb
